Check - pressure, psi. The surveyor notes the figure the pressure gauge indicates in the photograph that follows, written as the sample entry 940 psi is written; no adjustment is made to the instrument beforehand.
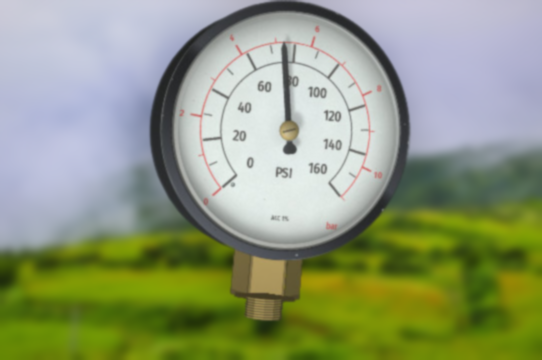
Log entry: 75 psi
